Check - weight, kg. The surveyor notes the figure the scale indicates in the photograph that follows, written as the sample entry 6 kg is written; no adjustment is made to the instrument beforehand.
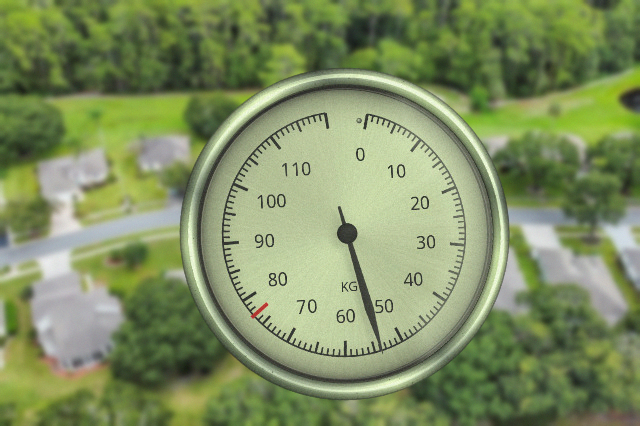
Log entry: 54 kg
